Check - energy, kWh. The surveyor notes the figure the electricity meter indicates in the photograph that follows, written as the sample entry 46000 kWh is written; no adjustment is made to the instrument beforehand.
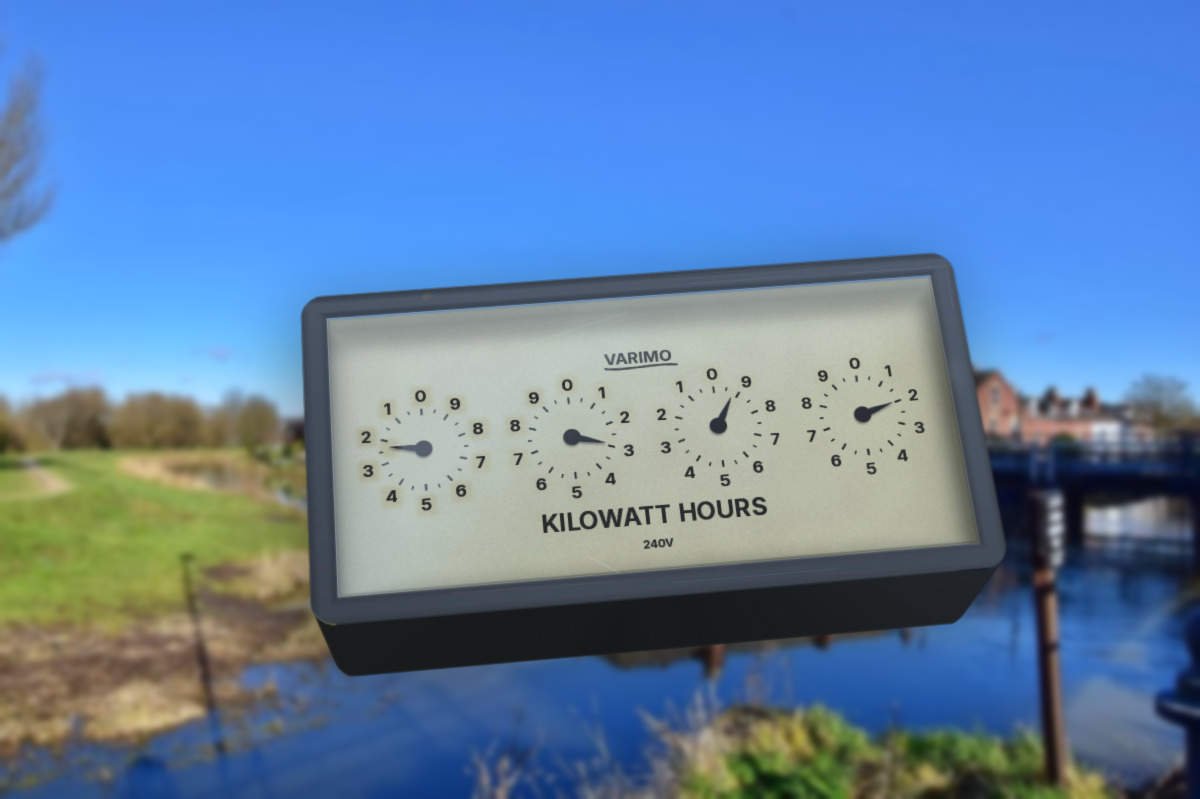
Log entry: 2292 kWh
